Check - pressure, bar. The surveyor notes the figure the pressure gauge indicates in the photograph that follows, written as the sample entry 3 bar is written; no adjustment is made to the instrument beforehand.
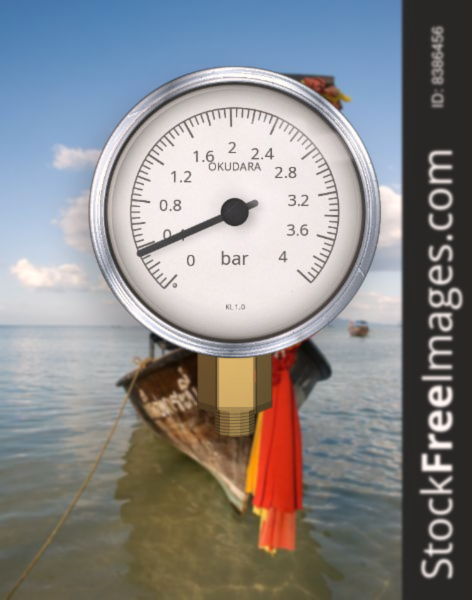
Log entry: 0.35 bar
